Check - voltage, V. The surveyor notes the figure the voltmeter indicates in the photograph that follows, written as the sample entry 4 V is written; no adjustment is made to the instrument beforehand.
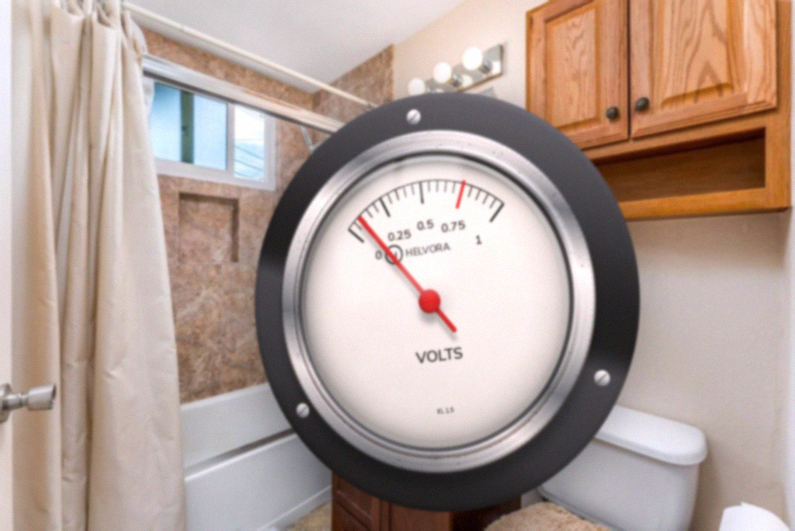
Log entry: 0.1 V
